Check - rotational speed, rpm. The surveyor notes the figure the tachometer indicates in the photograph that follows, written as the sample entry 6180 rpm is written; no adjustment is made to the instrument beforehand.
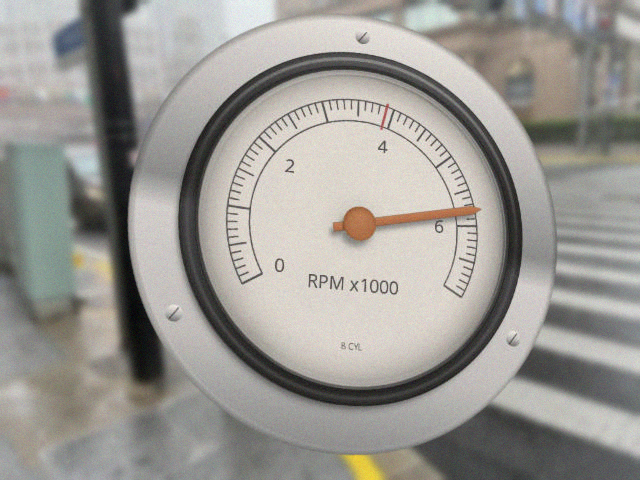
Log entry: 5800 rpm
